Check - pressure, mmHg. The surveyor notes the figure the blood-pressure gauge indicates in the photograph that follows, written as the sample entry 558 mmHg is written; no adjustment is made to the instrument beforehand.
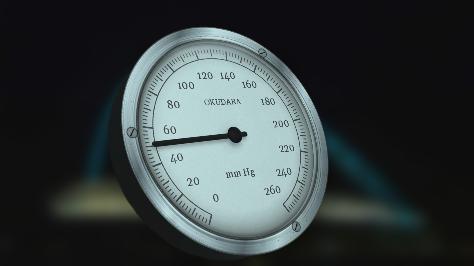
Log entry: 50 mmHg
